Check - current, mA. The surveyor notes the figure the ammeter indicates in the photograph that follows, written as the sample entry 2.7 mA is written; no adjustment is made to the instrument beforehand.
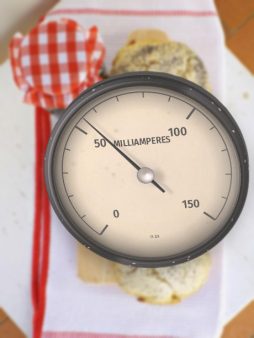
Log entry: 55 mA
